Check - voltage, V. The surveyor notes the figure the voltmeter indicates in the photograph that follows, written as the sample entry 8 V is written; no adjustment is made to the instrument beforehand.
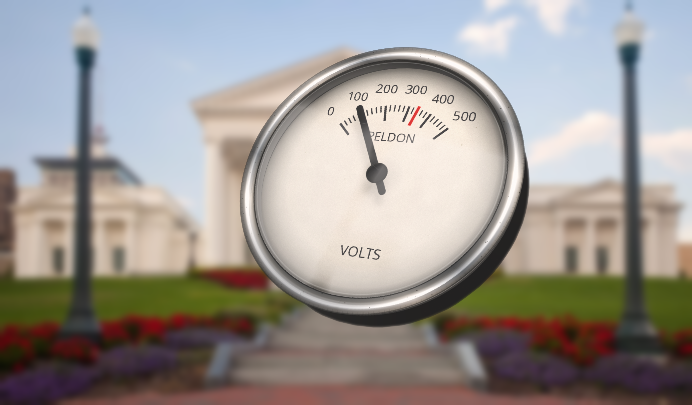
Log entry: 100 V
